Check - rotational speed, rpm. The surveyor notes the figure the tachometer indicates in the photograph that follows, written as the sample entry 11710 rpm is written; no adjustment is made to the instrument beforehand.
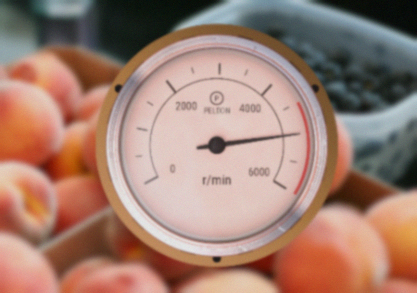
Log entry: 5000 rpm
